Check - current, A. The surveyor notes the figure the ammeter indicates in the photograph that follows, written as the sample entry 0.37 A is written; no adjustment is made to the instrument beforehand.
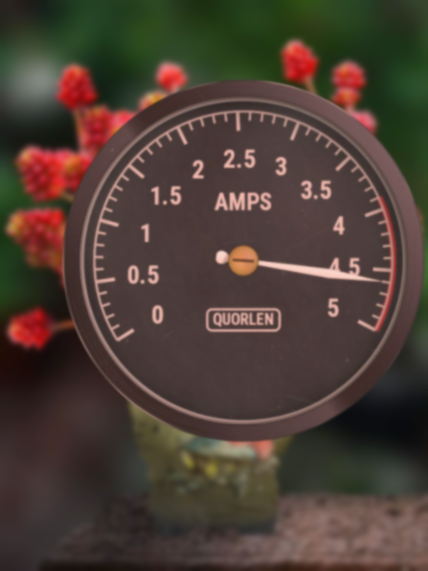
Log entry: 4.6 A
